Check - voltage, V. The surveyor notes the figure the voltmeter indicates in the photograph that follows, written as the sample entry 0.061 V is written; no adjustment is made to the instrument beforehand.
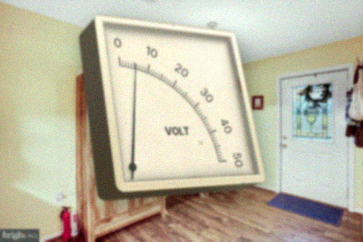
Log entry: 5 V
